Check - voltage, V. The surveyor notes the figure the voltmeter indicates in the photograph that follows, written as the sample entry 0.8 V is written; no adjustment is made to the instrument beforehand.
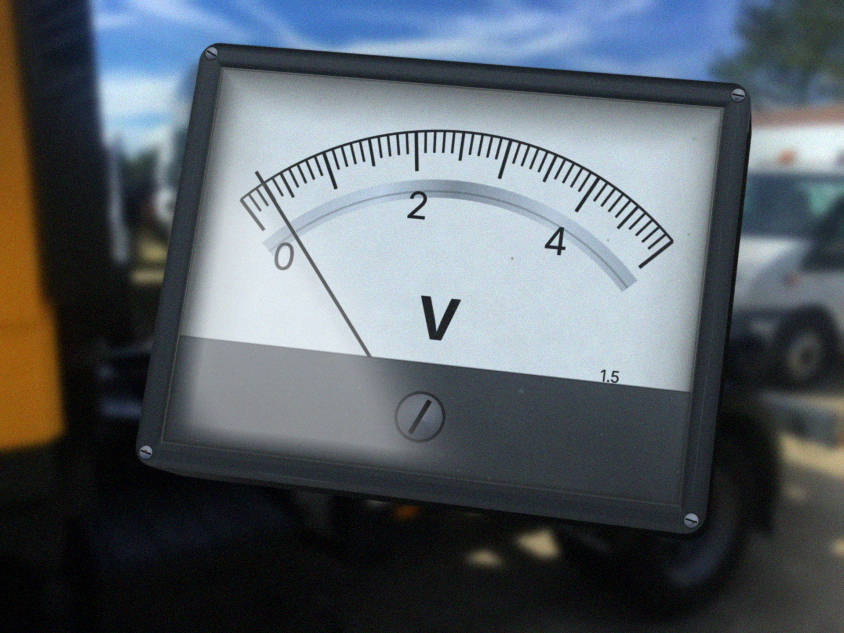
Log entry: 0.3 V
